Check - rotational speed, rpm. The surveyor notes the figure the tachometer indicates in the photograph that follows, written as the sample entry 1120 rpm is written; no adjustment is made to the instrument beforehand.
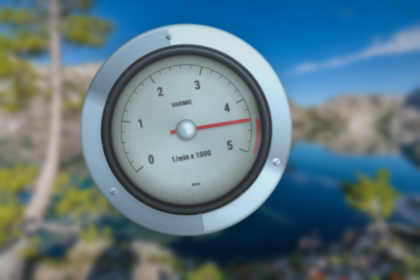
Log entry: 4400 rpm
